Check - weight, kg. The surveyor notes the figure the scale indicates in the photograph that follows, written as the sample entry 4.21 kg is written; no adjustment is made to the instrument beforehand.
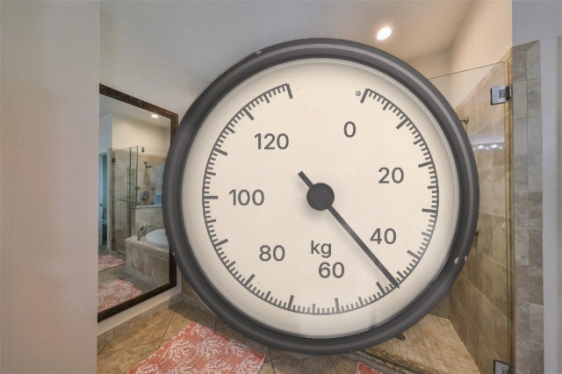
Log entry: 47 kg
